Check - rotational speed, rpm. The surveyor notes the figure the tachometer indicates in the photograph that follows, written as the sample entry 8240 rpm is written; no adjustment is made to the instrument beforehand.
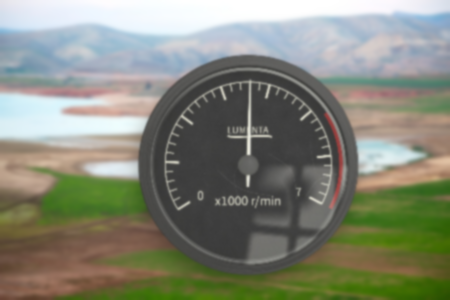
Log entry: 3600 rpm
